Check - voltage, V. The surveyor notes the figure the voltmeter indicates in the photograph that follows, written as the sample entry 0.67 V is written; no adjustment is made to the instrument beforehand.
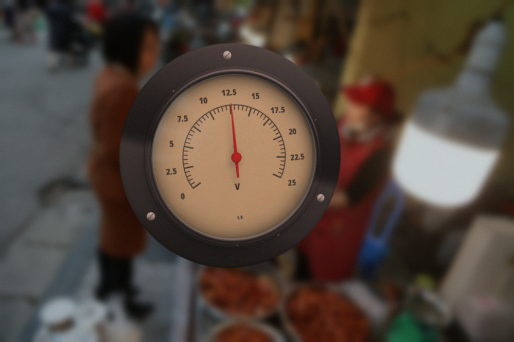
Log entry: 12.5 V
